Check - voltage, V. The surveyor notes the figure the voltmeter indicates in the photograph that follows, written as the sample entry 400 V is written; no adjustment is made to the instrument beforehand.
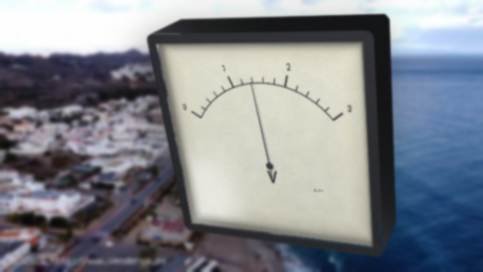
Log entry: 1.4 V
